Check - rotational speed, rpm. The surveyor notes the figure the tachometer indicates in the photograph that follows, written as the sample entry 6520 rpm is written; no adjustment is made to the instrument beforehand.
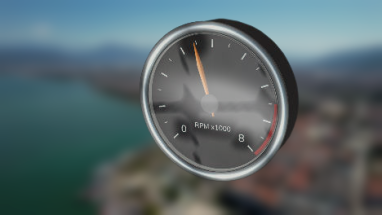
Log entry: 3500 rpm
